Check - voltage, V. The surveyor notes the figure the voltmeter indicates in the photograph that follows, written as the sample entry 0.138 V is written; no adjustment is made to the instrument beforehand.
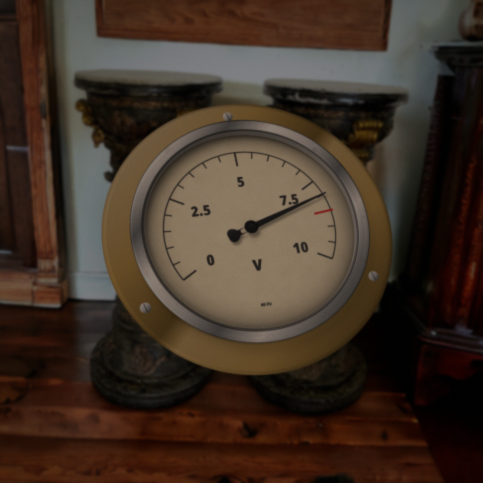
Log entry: 8 V
